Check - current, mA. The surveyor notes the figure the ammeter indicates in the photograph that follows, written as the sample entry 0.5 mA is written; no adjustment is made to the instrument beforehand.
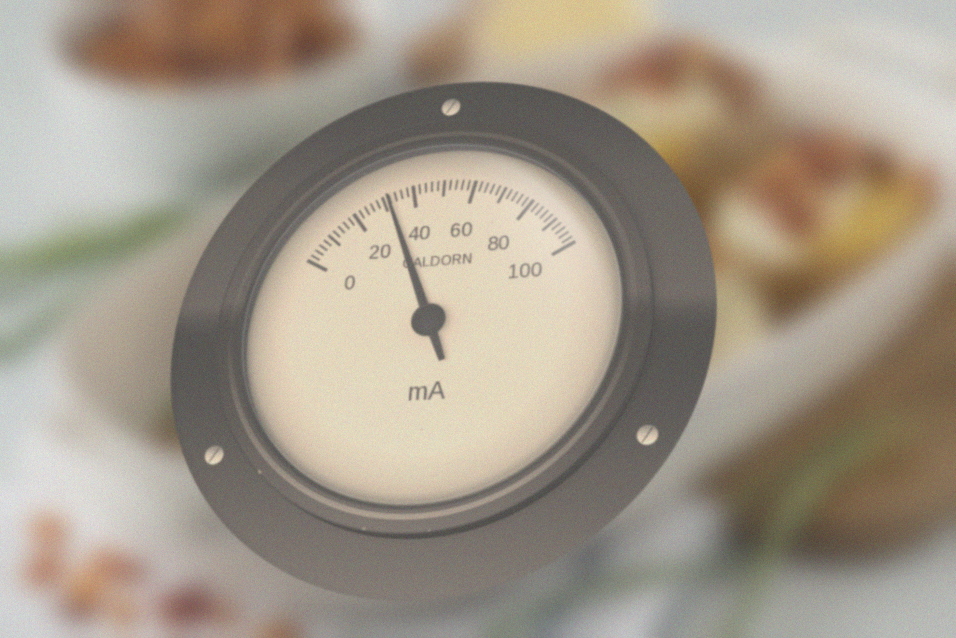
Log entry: 32 mA
